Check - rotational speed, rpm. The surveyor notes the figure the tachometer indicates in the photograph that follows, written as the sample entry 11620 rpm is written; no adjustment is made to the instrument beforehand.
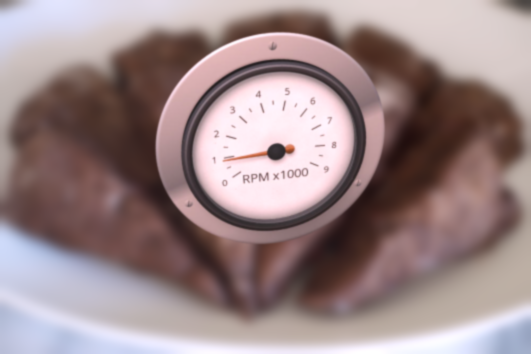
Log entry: 1000 rpm
